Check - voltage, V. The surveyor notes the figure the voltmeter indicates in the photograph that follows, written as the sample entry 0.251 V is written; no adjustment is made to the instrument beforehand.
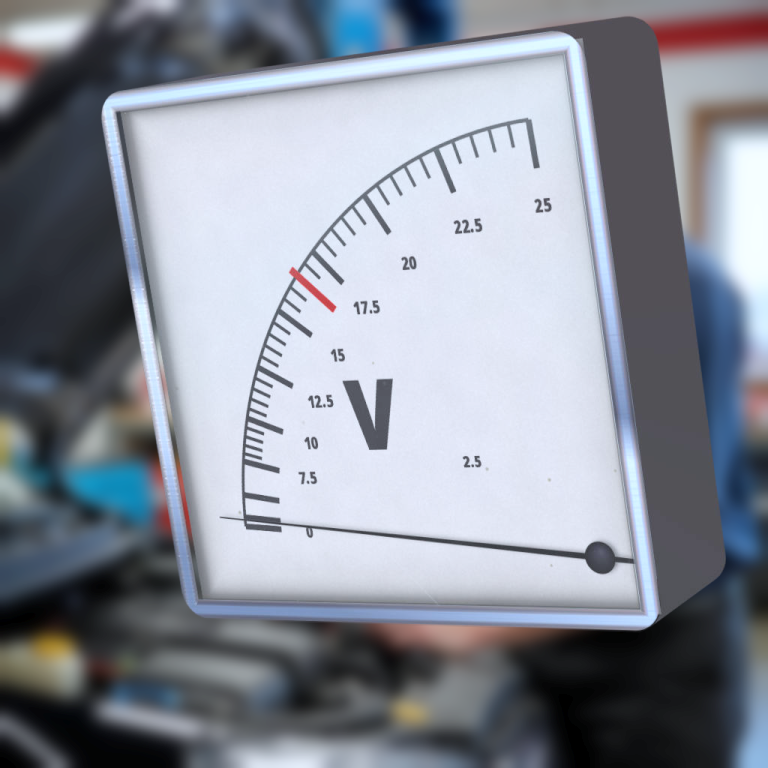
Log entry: 2.5 V
